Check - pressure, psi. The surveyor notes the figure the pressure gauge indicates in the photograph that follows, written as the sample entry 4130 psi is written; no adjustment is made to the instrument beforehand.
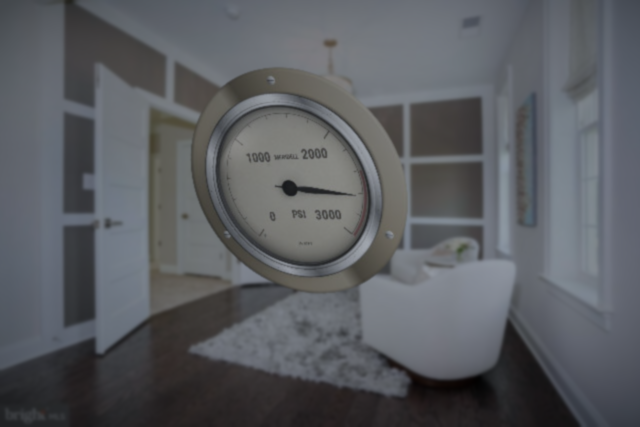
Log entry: 2600 psi
